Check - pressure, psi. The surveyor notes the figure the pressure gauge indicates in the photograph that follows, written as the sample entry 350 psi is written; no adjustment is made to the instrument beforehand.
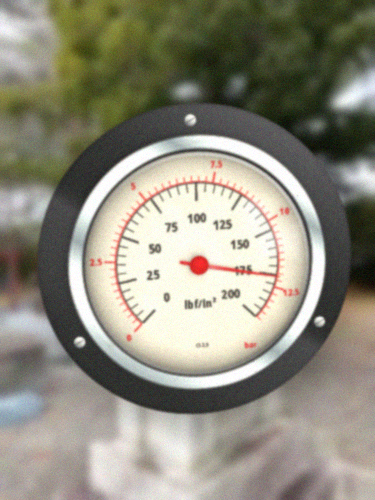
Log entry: 175 psi
